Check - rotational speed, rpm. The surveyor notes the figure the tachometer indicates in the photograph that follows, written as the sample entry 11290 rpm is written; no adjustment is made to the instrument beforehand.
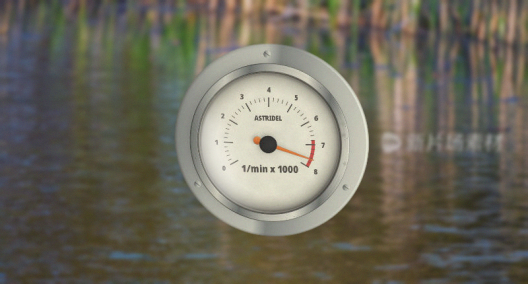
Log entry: 7600 rpm
